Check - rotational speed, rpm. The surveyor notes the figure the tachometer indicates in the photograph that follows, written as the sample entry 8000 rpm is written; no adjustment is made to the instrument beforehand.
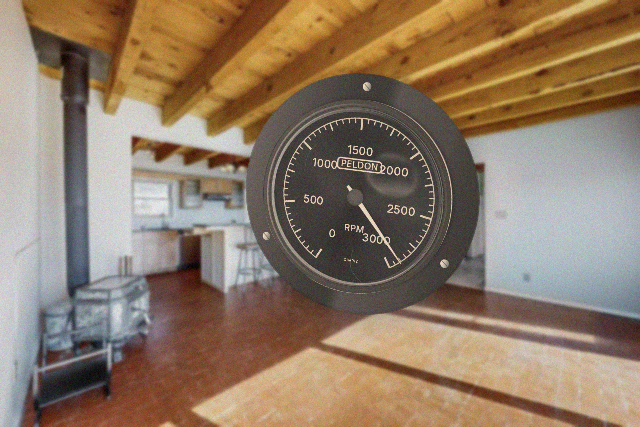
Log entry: 2900 rpm
